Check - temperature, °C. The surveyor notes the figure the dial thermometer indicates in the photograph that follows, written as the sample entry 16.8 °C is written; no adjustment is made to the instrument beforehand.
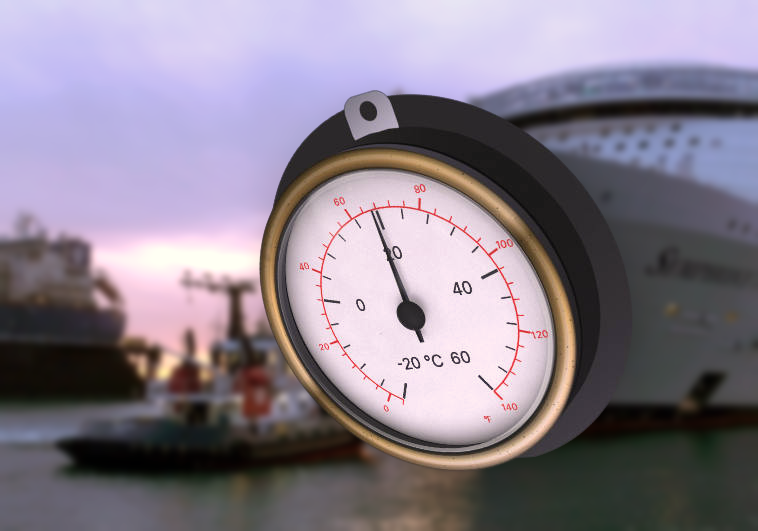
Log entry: 20 °C
